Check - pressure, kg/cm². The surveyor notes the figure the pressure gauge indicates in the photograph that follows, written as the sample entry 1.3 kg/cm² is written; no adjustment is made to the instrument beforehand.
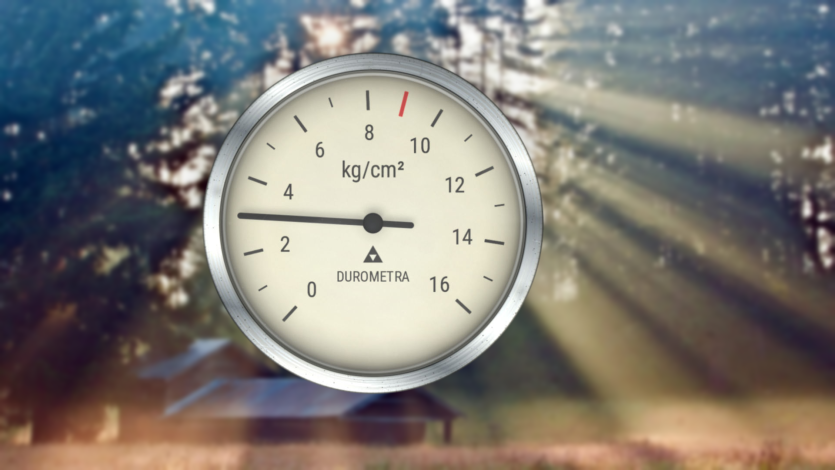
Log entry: 3 kg/cm²
